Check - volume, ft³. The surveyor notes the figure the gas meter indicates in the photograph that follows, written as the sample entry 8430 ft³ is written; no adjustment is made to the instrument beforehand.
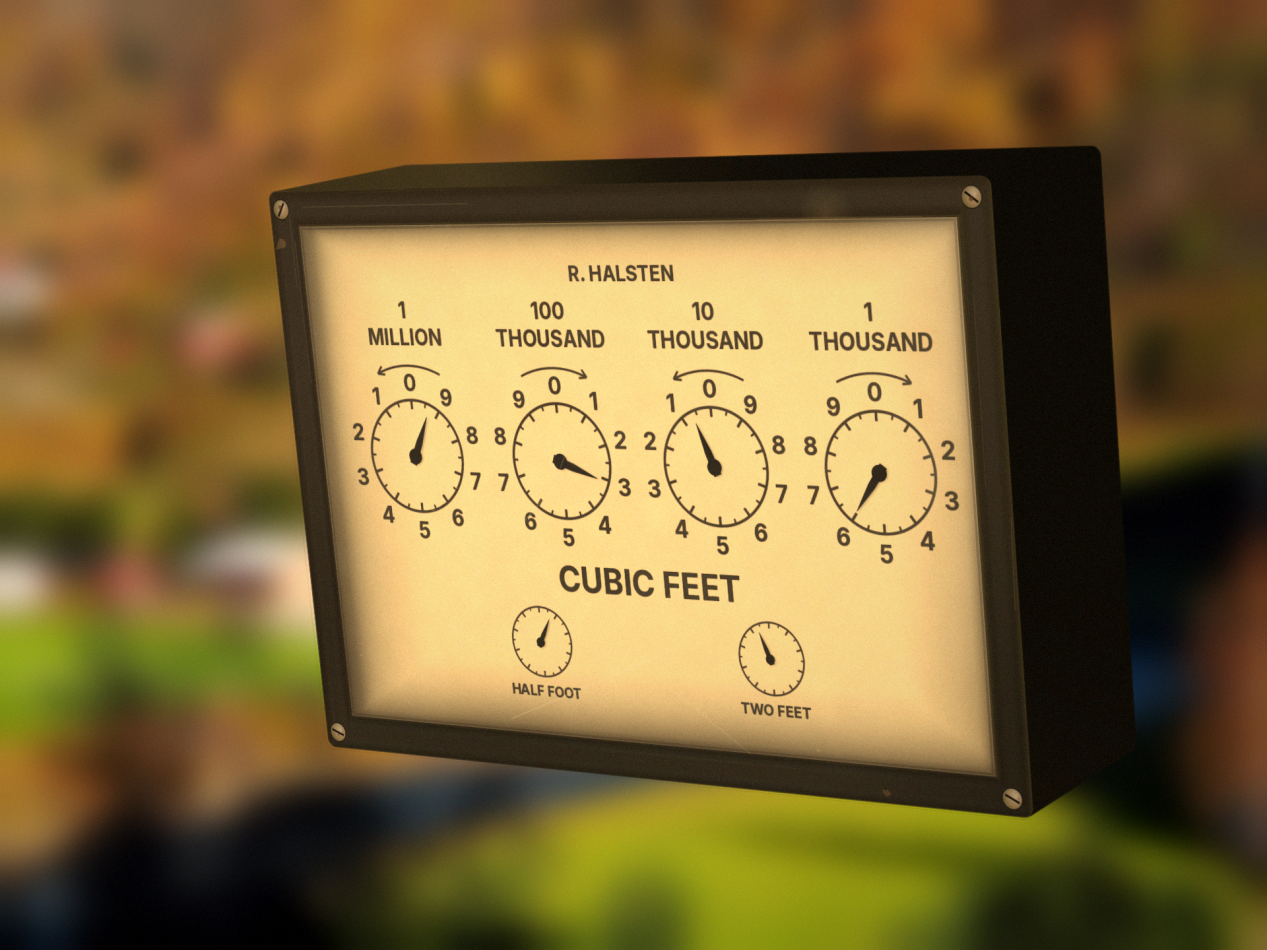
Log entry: 930600 ft³
